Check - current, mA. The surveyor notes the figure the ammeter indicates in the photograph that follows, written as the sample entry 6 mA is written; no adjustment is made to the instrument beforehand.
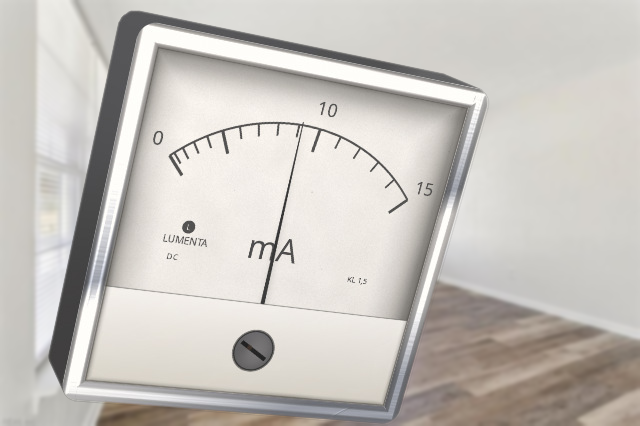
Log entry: 9 mA
